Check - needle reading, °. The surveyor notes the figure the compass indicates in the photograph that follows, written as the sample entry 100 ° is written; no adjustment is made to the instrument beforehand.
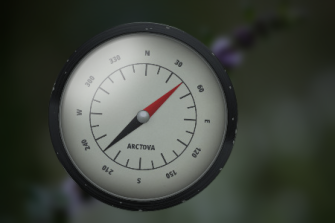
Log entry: 45 °
